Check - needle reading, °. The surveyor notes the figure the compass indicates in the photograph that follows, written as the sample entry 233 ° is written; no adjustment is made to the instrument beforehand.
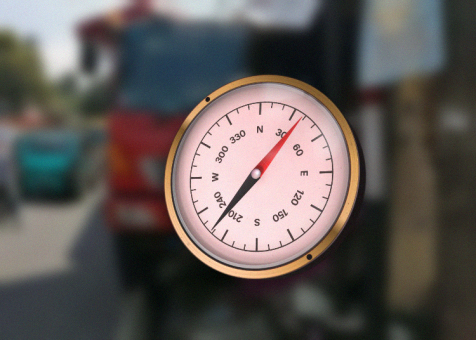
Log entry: 40 °
